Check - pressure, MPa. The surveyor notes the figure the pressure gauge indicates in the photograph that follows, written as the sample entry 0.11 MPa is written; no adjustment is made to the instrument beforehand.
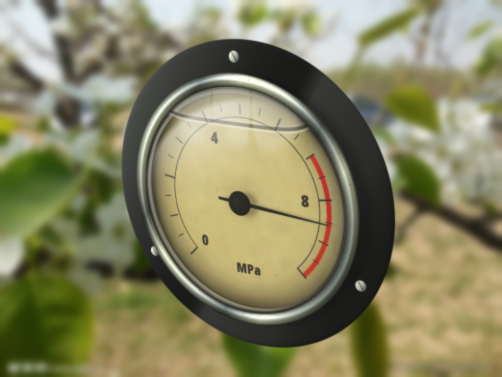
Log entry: 8.5 MPa
